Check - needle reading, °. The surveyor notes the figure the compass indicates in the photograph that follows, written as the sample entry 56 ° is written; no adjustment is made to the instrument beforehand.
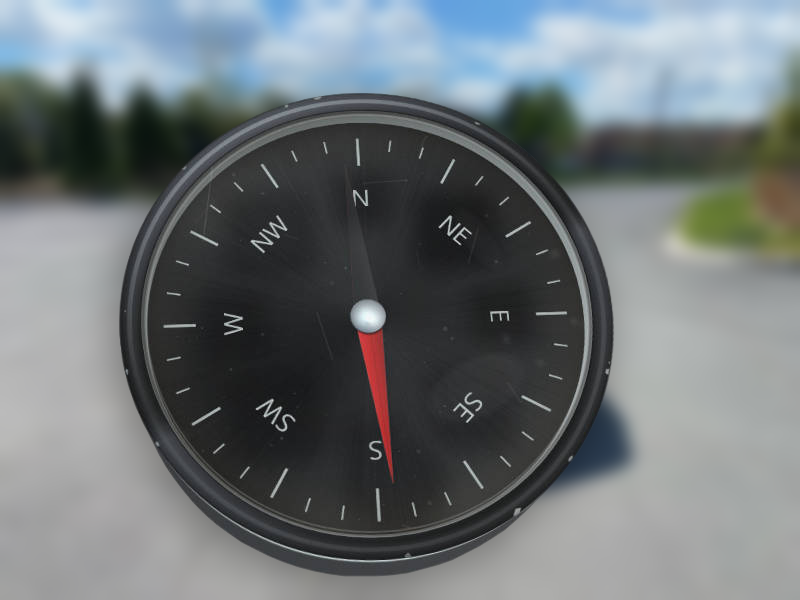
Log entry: 175 °
